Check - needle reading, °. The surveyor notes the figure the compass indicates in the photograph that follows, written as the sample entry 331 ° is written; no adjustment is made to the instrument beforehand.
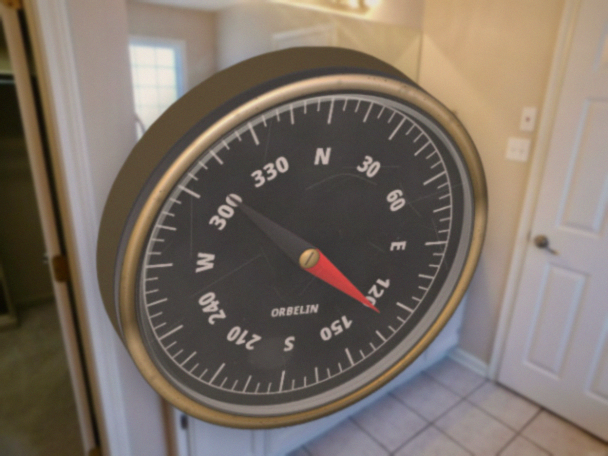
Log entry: 127.5 °
